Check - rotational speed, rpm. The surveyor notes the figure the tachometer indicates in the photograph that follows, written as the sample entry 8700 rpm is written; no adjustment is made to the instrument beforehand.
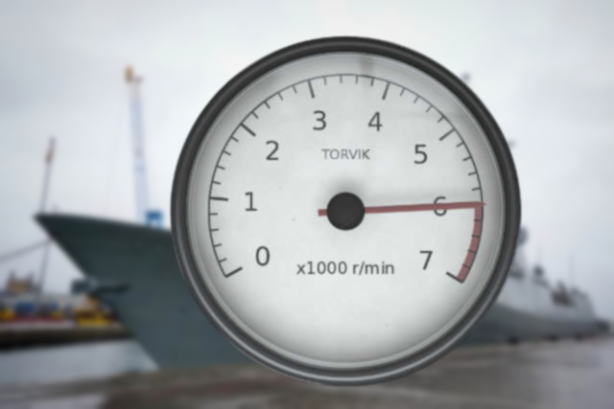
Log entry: 6000 rpm
